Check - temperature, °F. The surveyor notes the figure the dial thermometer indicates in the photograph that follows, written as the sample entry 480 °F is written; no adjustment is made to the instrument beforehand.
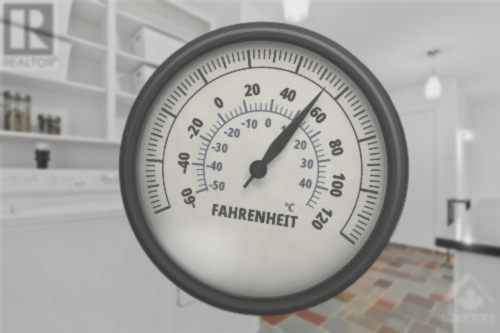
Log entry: 54 °F
